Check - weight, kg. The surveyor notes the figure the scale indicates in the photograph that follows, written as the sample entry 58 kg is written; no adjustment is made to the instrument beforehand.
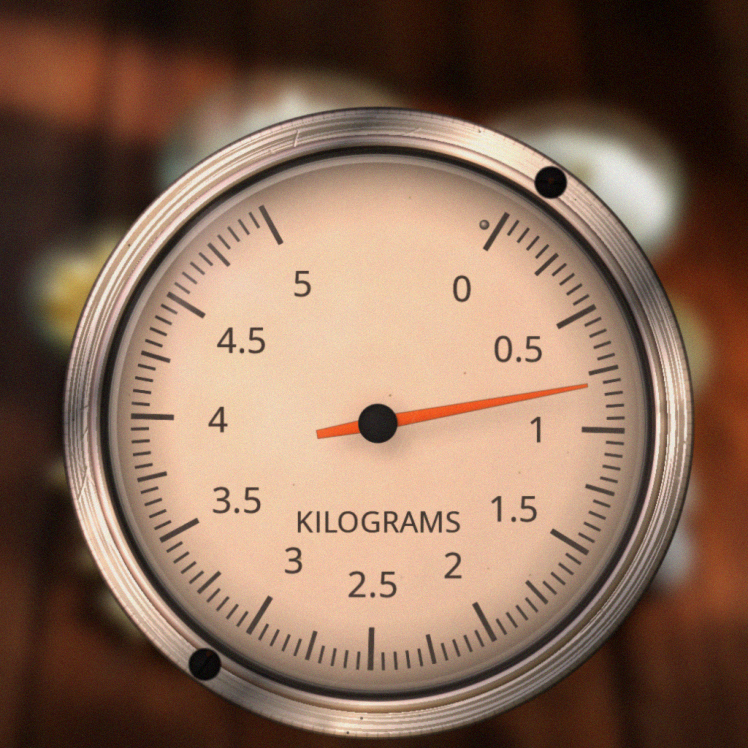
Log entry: 0.8 kg
